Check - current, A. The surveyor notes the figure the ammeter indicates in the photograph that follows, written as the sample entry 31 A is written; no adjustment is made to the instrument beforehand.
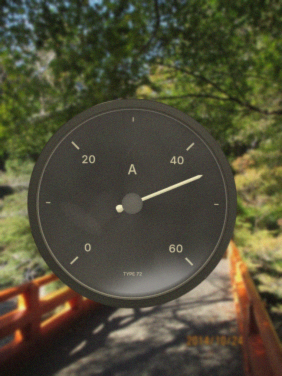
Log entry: 45 A
